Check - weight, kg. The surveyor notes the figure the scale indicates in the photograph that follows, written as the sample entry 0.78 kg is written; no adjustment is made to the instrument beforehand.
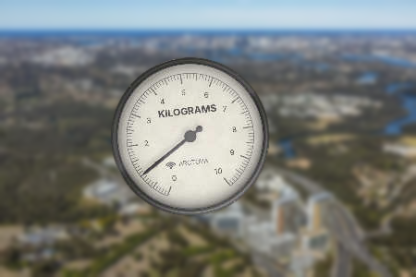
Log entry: 1 kg
